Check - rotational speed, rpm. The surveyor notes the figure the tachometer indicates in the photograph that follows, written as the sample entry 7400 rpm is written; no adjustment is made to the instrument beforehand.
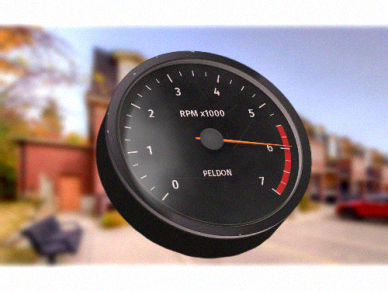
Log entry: 6000 rpm
